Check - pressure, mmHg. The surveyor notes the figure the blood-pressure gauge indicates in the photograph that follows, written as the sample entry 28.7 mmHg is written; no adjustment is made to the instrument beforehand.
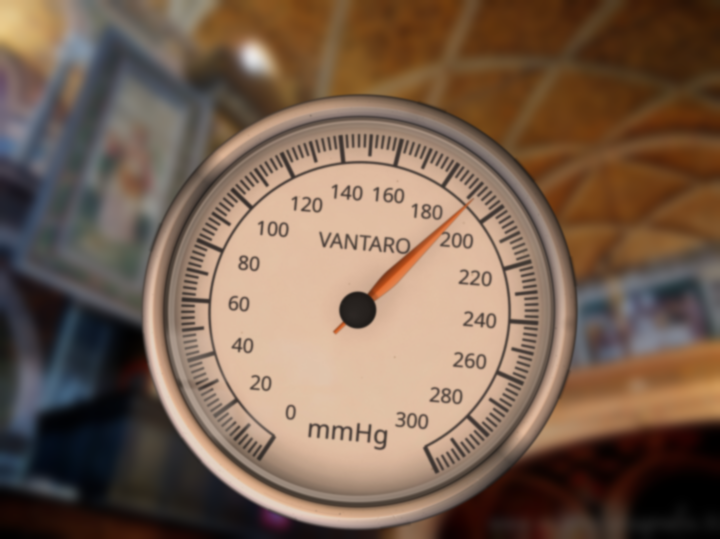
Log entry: 192 mmHg
